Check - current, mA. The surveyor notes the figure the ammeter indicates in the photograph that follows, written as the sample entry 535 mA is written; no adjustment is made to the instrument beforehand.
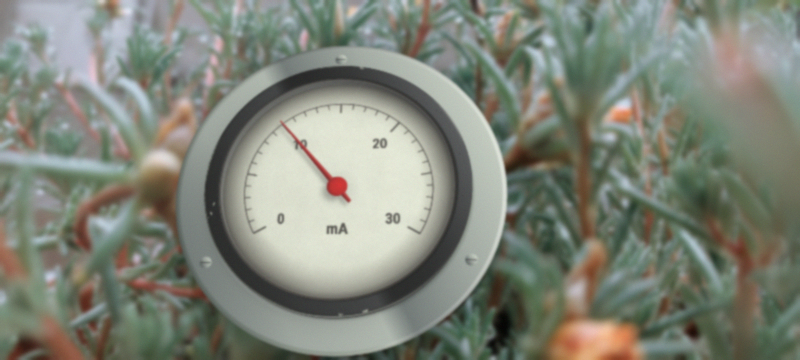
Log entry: 10 mA
